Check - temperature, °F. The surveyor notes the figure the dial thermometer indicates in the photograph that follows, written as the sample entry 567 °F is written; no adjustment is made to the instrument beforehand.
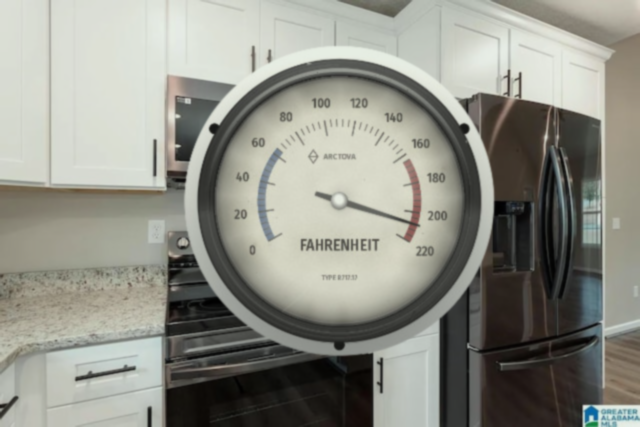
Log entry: 208 °F
